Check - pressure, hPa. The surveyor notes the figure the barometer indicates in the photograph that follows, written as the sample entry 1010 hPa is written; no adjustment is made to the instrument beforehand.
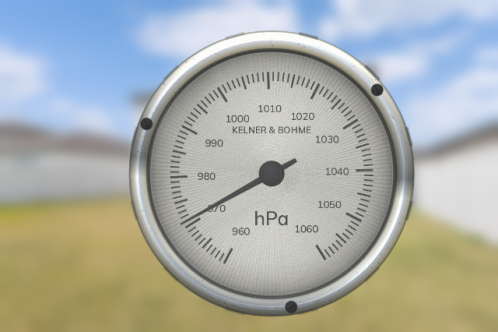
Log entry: 971 hPa
